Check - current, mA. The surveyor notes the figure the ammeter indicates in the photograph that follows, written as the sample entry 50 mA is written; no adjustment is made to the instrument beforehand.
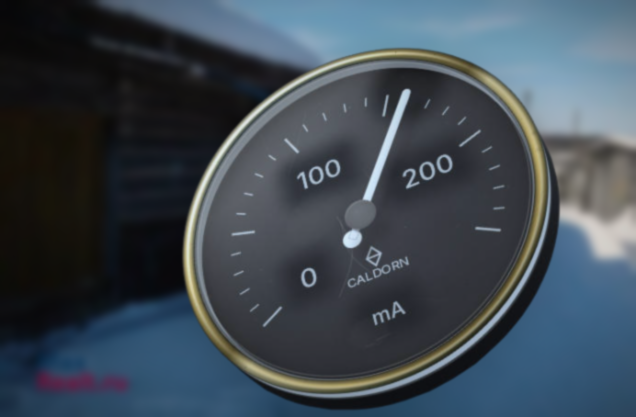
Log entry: 160 mA
